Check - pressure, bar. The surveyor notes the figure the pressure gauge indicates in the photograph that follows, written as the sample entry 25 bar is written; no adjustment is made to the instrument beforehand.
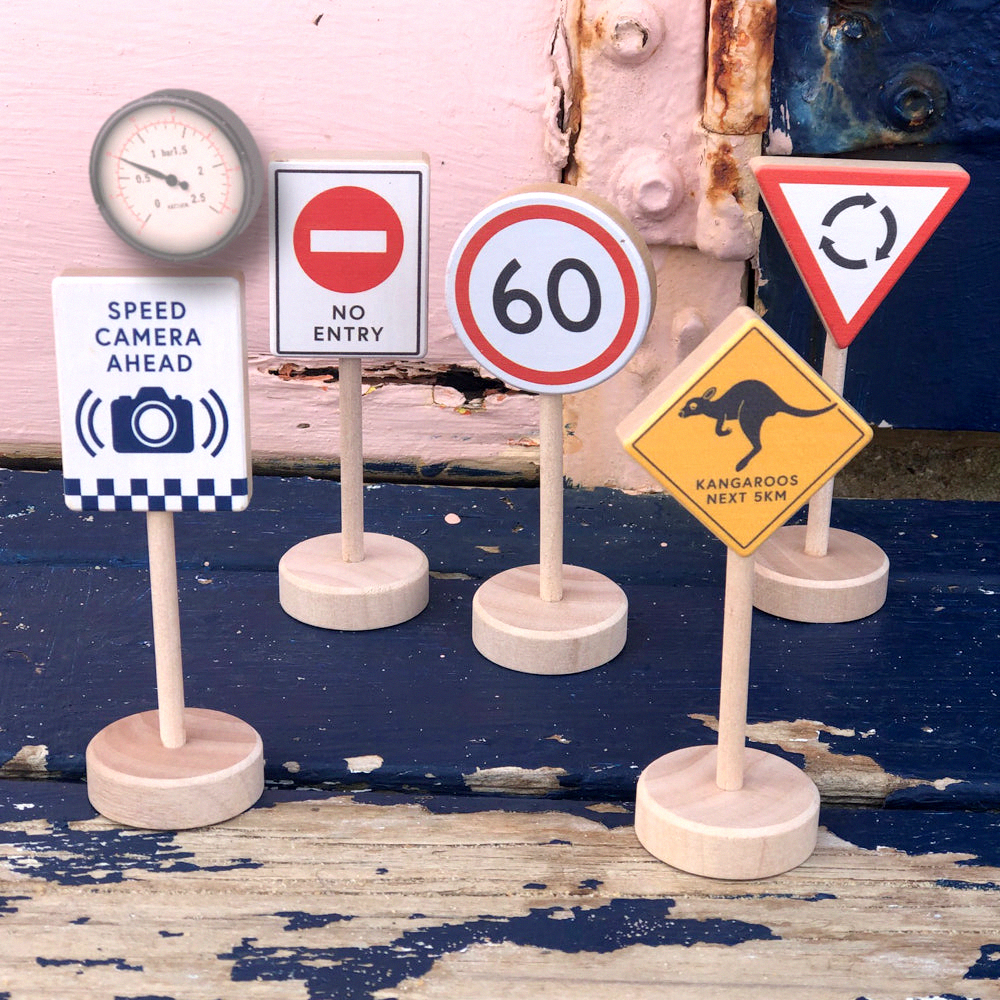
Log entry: 0.7 bar
